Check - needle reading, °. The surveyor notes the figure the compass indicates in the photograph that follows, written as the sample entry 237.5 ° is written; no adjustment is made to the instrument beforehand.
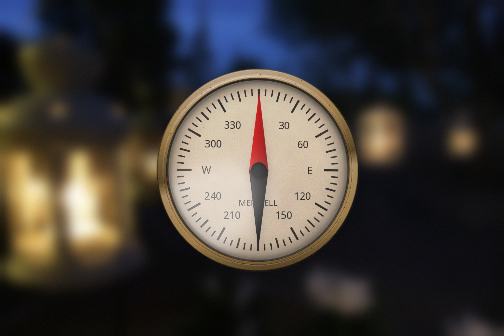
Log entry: 0 °
